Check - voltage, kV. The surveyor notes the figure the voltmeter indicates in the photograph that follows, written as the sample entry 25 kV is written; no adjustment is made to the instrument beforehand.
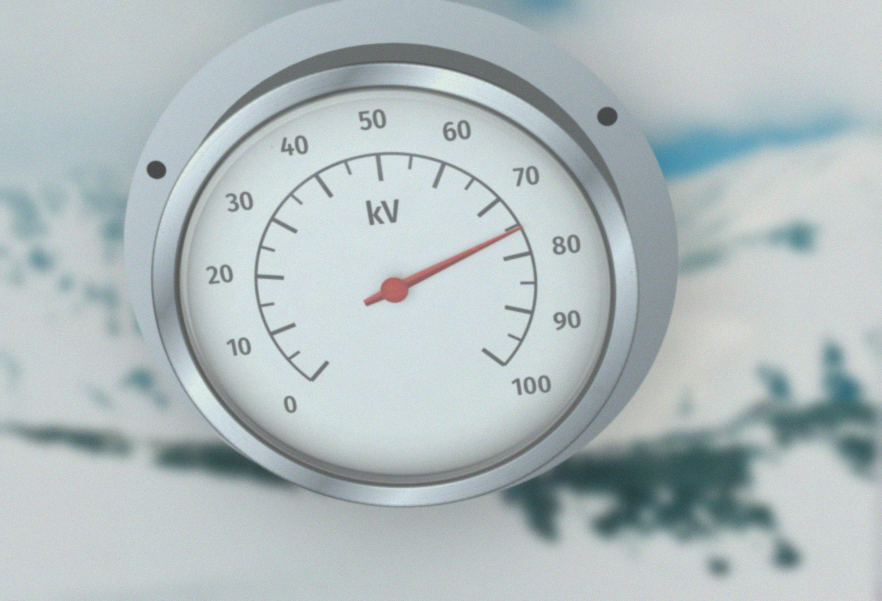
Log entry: 75 kV
